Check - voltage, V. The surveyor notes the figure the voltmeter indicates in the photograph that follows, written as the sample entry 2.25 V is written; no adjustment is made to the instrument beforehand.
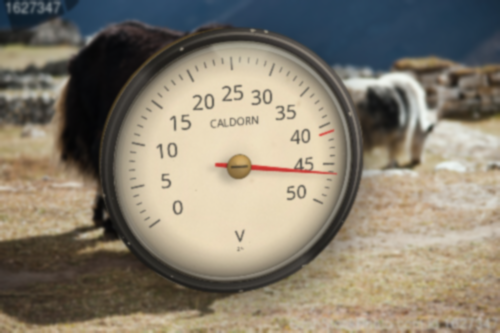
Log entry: 46 V
